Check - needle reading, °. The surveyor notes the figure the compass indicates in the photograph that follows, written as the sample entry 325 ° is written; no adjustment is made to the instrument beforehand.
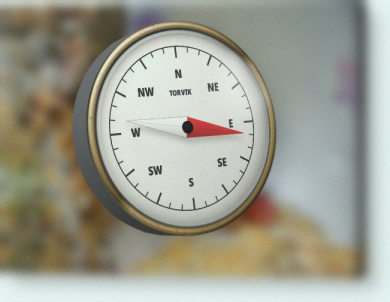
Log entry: 100 °
